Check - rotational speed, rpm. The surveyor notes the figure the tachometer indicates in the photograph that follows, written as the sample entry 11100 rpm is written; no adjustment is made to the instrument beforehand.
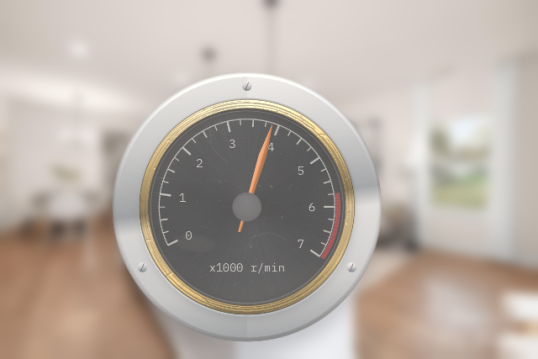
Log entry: 3875 rpm
